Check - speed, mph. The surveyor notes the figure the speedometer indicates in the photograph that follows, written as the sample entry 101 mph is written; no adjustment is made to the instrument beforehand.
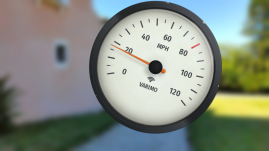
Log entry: 17.5 mph
